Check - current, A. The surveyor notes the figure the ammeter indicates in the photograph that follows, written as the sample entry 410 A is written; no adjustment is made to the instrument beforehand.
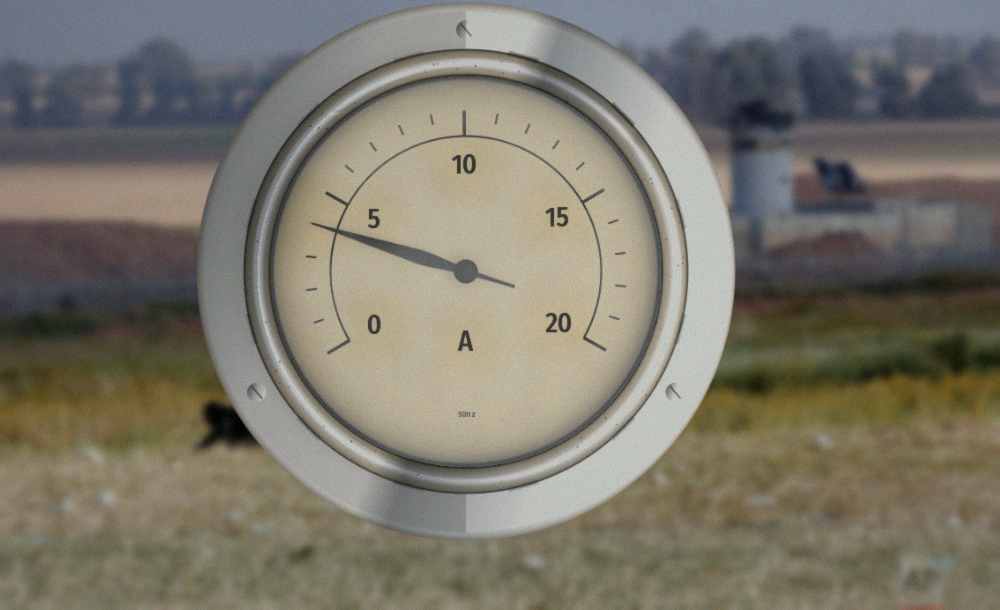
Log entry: 4 A
